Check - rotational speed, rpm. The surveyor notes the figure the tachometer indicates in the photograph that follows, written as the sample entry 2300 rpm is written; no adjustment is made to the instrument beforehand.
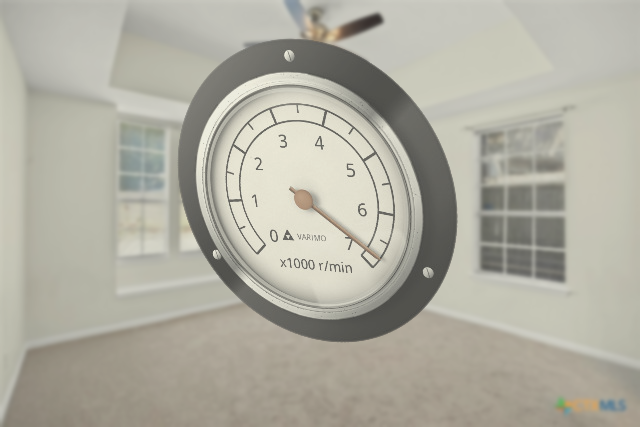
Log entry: 6750 rpm
